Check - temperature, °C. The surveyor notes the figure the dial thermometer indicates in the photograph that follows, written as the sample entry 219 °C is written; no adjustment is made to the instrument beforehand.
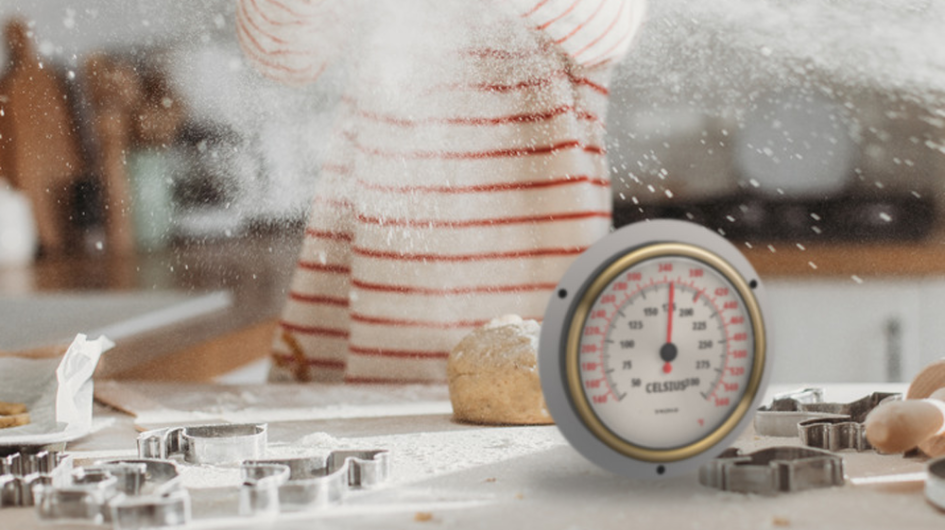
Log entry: 175 °C
